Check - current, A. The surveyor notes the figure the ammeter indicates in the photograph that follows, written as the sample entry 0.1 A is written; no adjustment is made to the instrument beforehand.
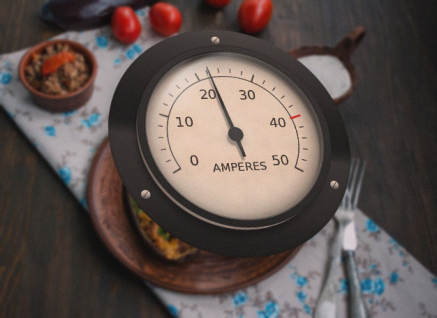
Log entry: 22 A
